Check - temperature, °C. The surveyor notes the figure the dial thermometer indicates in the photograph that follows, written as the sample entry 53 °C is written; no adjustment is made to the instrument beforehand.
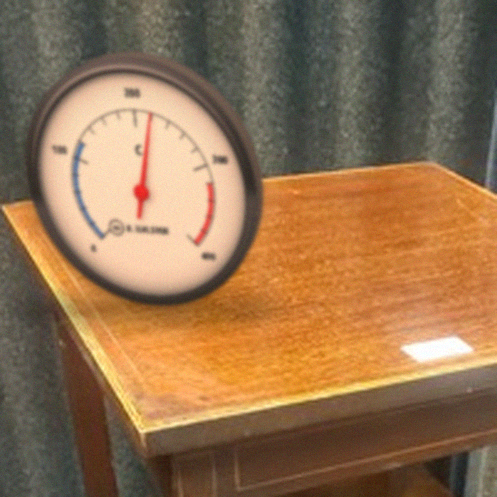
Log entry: 220 °C
